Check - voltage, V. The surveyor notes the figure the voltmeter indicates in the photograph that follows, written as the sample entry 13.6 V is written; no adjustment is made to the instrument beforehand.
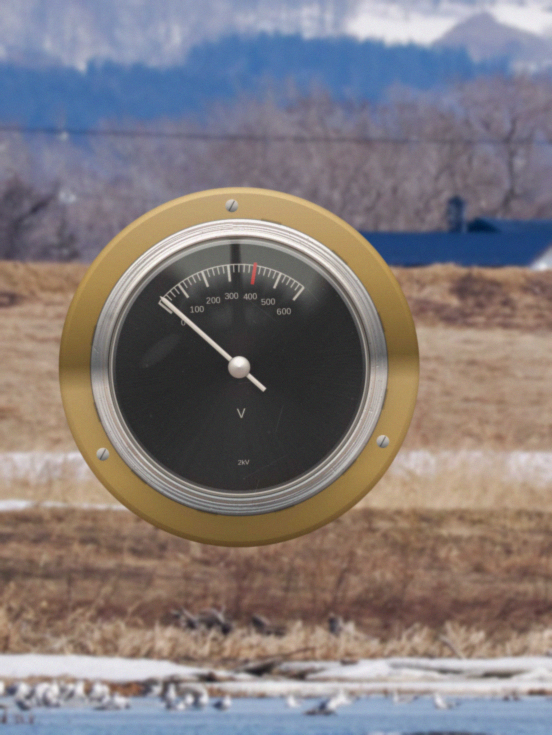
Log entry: 20 V
